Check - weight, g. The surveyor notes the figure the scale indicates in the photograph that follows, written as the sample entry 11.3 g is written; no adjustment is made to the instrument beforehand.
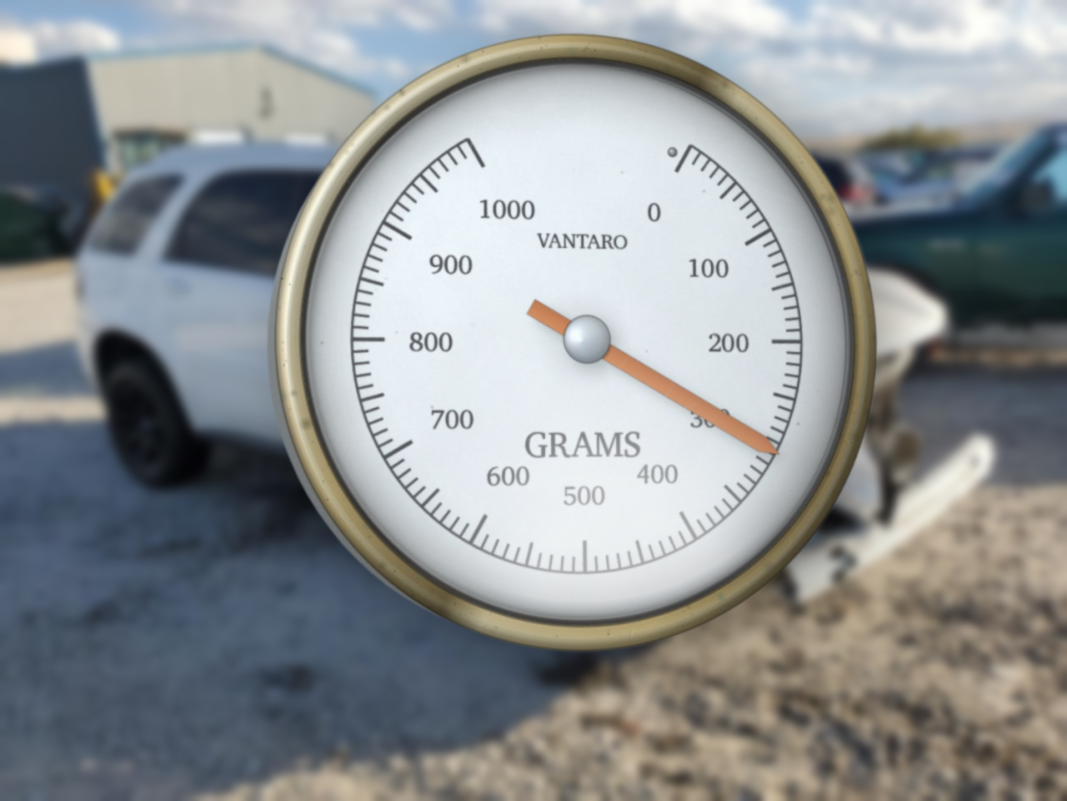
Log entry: 300 g
